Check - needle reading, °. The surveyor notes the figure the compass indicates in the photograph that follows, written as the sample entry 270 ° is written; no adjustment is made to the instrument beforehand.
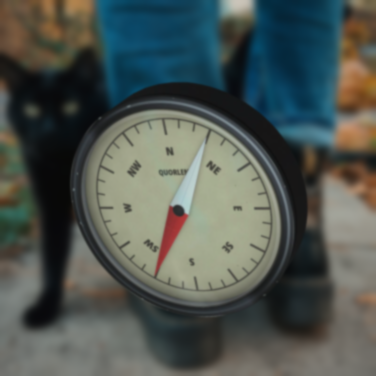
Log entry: 210 °
